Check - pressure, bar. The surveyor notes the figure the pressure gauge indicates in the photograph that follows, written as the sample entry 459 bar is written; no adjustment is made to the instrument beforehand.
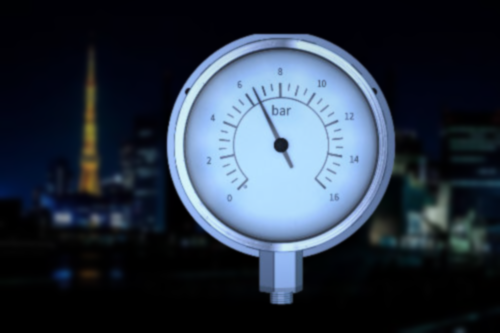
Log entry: 6.5 bar
